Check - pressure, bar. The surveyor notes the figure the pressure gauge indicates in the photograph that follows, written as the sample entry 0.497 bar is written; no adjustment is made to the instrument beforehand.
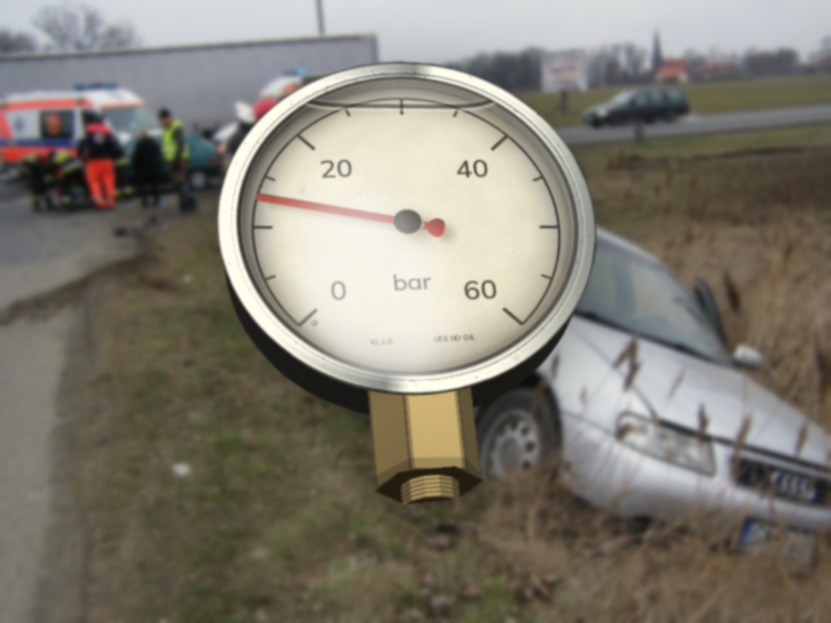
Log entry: 12.5 bar
